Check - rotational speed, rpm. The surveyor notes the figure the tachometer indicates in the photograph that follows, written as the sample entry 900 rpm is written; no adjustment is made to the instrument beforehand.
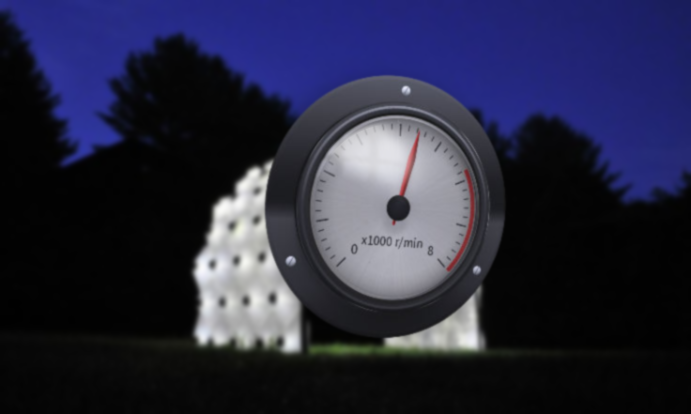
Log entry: 4400 rpm
